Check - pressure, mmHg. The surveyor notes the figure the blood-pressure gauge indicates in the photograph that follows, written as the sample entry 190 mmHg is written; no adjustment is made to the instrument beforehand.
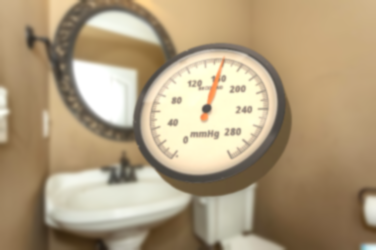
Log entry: 160 mmHg
